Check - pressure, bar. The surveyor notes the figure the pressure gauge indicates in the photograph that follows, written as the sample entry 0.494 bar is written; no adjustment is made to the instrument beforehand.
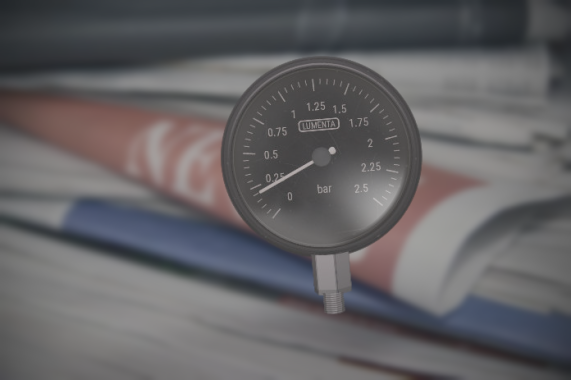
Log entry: 0.2 bar
